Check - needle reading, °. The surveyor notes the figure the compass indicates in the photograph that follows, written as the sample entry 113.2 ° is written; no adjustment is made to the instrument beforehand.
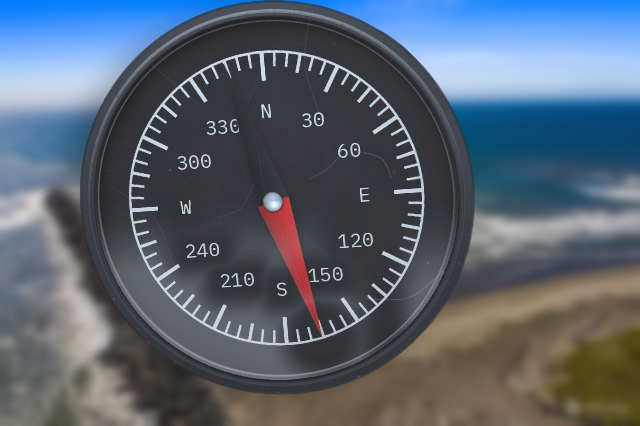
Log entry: 165 °
